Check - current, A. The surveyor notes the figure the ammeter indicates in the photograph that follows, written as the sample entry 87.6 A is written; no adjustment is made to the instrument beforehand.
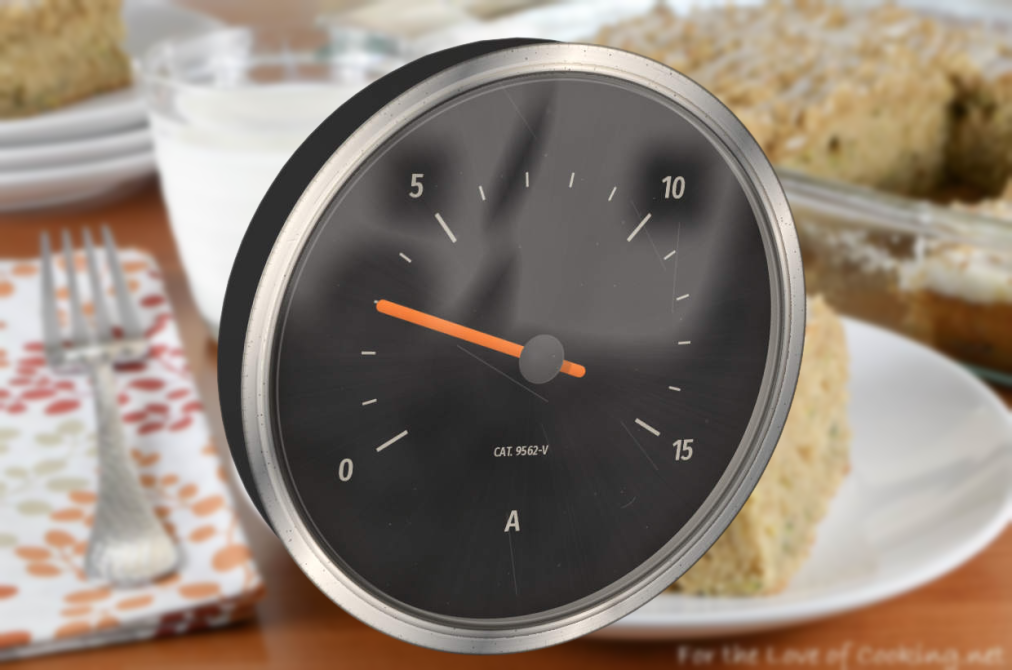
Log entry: 3 A
